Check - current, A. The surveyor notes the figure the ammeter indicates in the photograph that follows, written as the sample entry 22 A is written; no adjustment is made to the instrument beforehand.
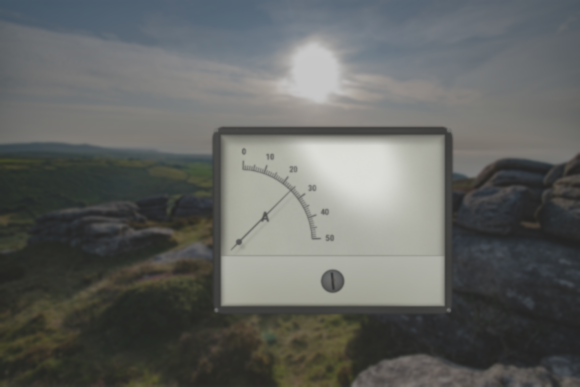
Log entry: 25 A
